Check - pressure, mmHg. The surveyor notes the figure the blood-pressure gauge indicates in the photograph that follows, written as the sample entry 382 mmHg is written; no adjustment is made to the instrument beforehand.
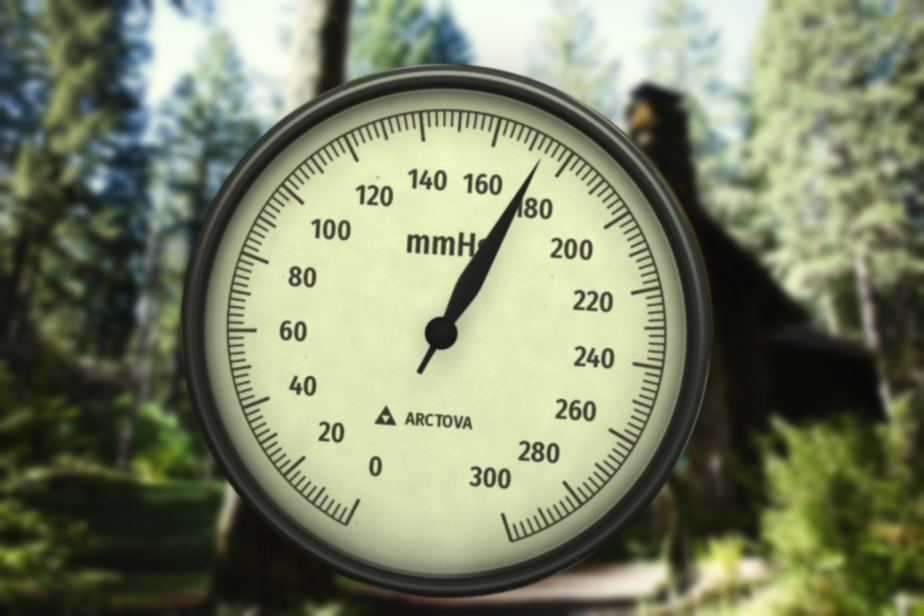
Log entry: 174 mmHg
